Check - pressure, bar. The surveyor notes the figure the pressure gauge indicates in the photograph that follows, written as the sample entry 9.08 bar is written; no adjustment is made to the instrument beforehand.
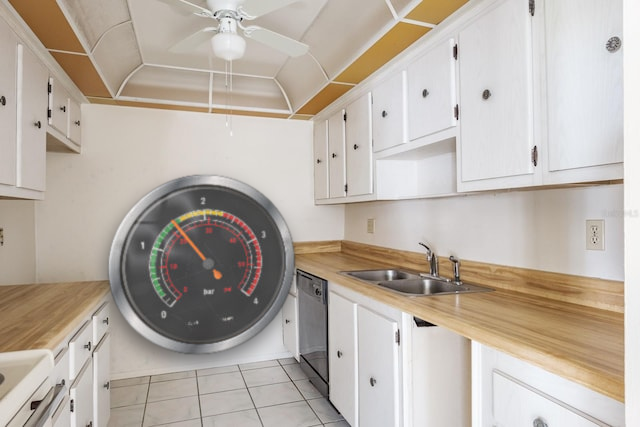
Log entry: 1.5 bar
